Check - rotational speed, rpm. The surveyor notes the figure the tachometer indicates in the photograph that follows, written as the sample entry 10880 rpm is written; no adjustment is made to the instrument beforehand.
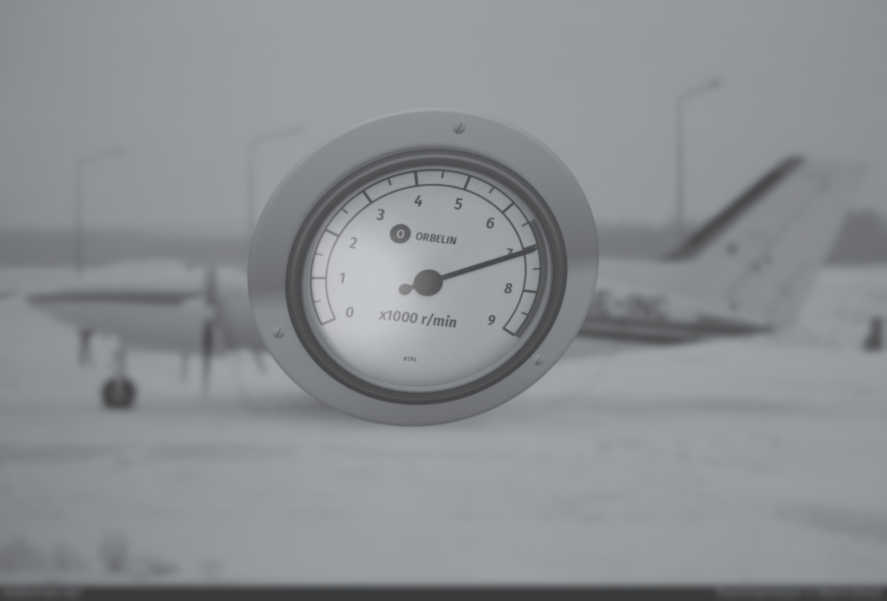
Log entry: 7000 rpm
